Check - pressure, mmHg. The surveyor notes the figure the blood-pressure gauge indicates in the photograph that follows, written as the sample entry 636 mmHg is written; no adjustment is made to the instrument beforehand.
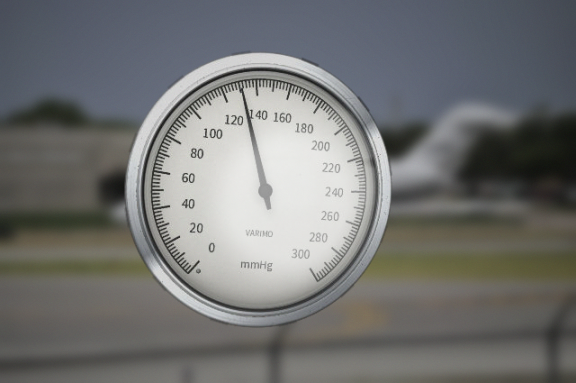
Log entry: 130 mmHg
